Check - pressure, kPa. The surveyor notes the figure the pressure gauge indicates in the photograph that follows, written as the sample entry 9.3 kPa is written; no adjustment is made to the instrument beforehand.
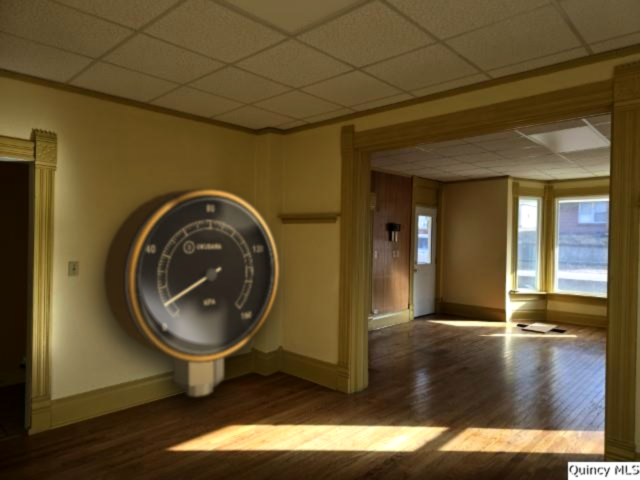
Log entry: 10 kPa
